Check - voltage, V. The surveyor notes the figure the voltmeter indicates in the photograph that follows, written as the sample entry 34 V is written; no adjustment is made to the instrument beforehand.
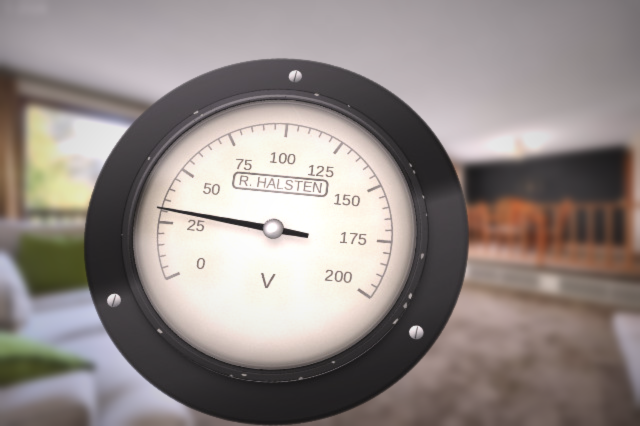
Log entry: 30 V
